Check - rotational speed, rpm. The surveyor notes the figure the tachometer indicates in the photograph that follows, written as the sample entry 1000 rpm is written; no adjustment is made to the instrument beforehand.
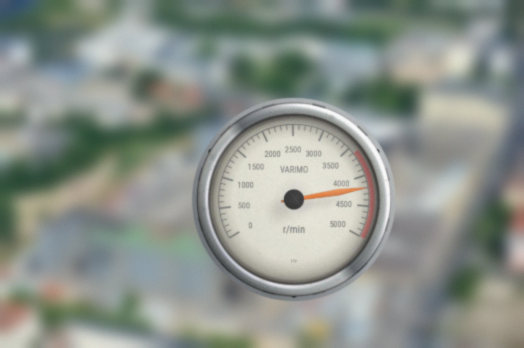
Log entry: 4200 rpm
